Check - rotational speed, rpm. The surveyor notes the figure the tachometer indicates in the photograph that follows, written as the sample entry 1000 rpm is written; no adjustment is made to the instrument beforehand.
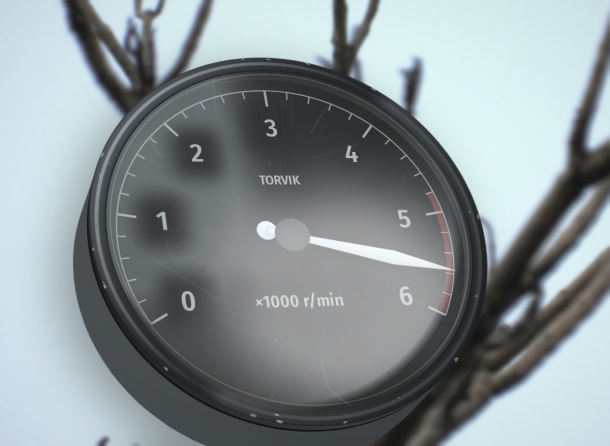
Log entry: 5600 rpm
